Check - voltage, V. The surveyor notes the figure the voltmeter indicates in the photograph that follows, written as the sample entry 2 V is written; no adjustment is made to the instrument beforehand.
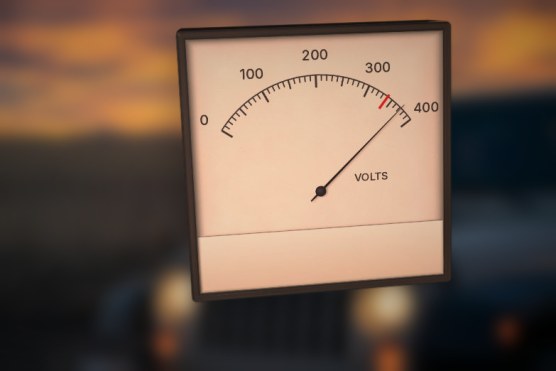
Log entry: 370 V
